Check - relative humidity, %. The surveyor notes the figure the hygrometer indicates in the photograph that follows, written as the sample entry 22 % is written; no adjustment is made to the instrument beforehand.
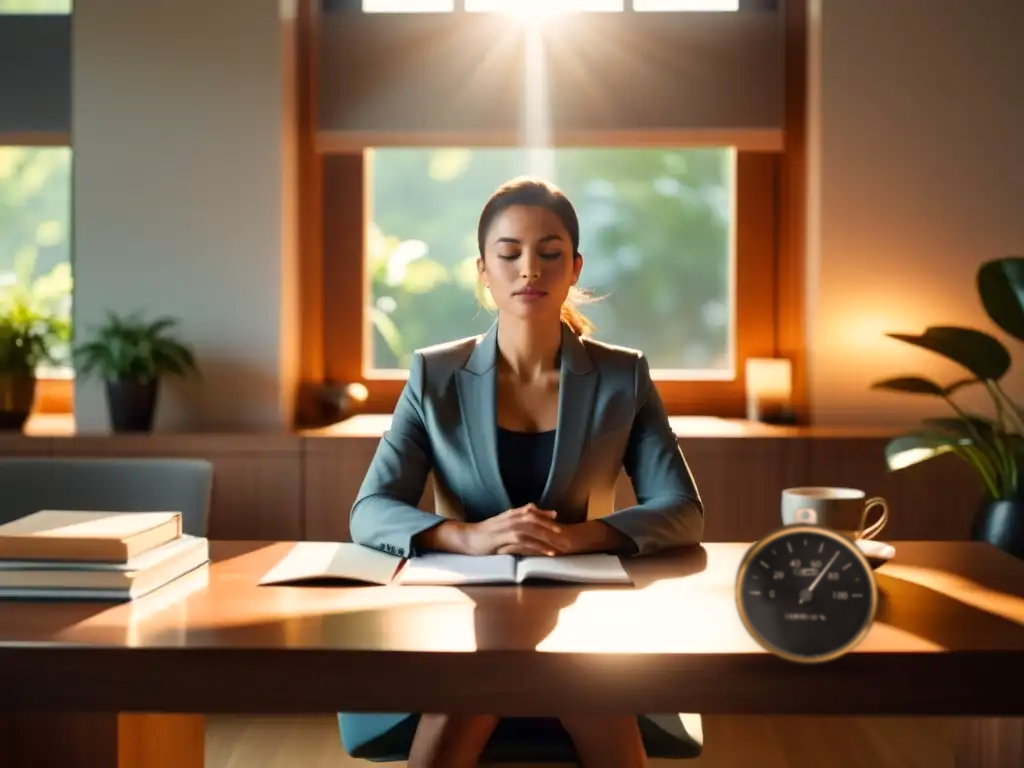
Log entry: 70 %
